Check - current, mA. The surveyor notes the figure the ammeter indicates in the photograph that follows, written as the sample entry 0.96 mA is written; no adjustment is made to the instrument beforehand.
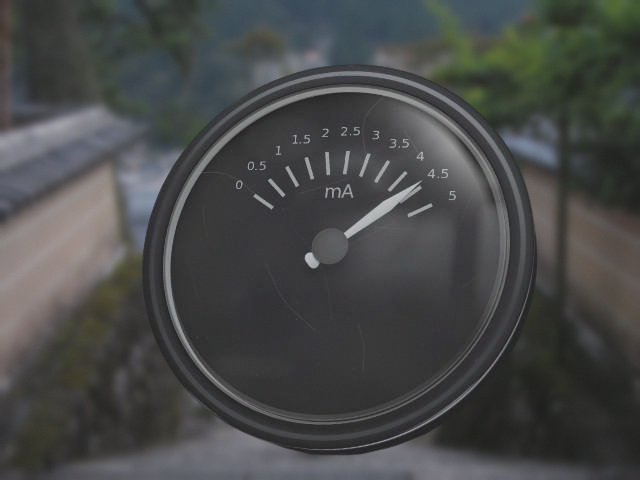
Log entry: 4.5 mA
